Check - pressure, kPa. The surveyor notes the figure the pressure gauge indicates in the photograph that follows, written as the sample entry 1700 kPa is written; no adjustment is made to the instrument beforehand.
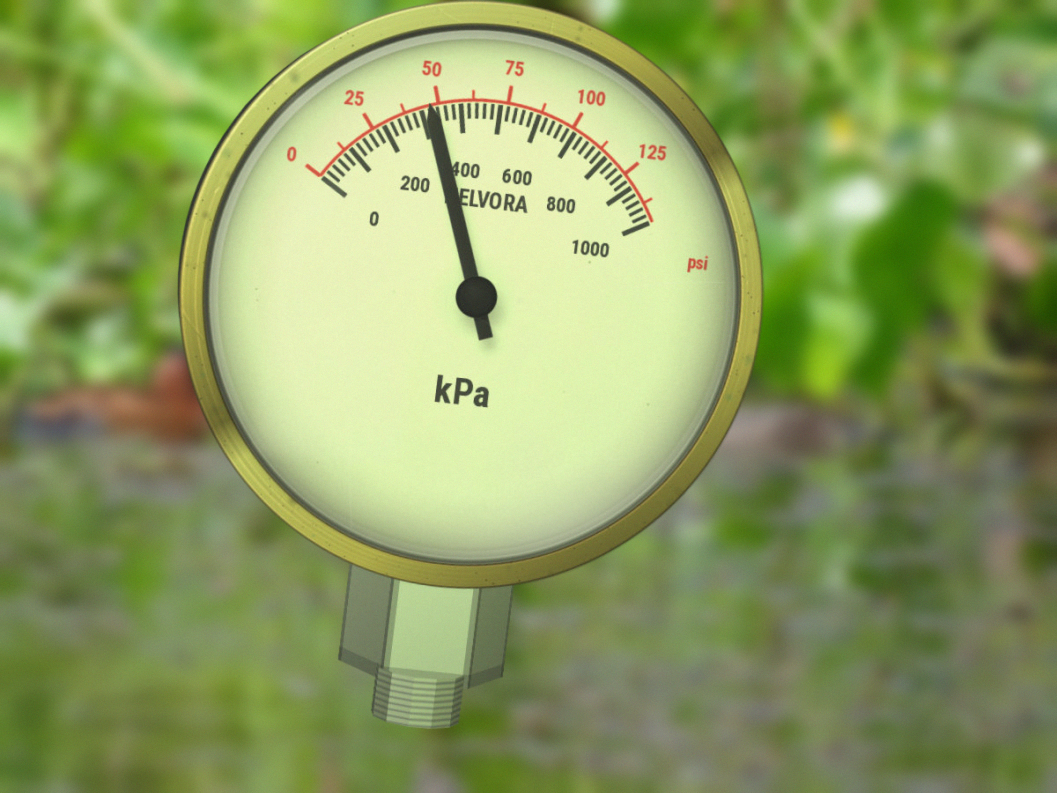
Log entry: 320 kPa
